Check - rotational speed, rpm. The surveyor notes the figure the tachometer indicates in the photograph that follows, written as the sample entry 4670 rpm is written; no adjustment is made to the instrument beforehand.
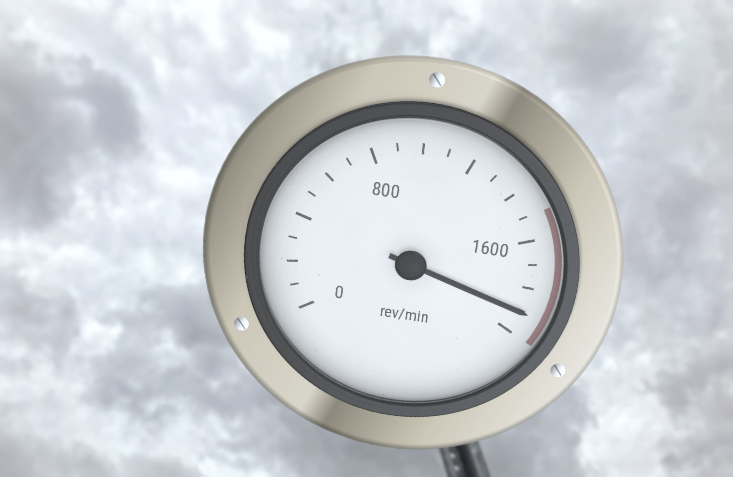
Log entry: 1900 rpm
